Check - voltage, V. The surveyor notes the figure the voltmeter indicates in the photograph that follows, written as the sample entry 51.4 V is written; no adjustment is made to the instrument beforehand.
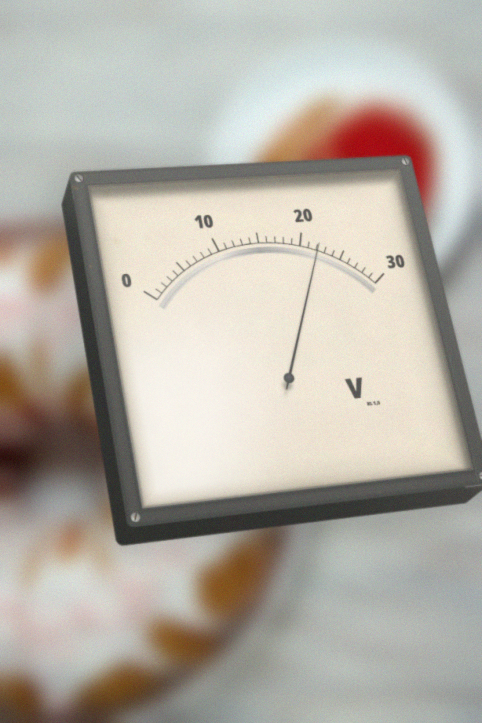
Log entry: 22 V
